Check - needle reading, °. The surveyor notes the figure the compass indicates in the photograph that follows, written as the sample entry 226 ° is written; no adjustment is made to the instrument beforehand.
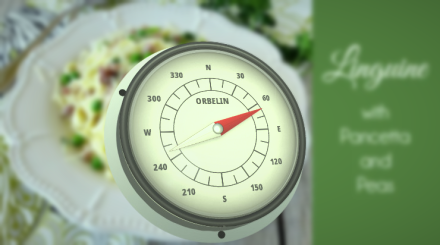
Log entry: 67.5 °
